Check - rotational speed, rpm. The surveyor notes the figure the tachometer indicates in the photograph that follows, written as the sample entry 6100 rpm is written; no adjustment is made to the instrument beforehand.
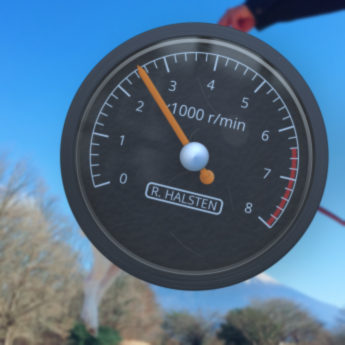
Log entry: 2500 rpm
